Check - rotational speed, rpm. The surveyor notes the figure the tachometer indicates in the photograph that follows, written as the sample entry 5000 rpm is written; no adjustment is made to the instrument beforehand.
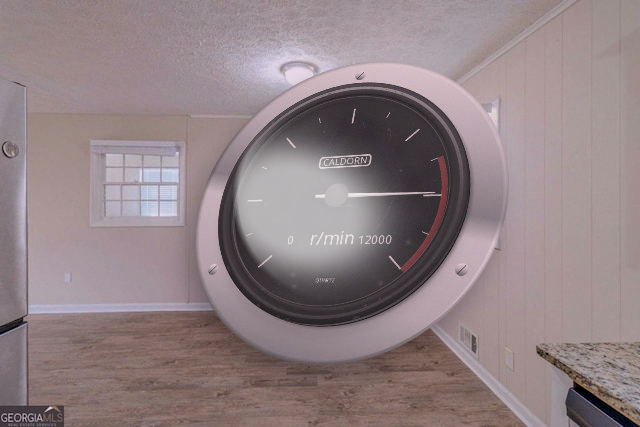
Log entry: 10000 rpm
